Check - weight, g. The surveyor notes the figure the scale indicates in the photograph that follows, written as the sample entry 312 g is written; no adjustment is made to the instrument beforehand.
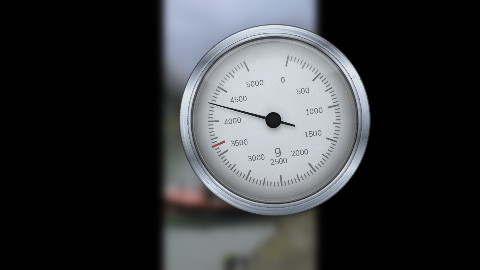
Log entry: 4250 g
